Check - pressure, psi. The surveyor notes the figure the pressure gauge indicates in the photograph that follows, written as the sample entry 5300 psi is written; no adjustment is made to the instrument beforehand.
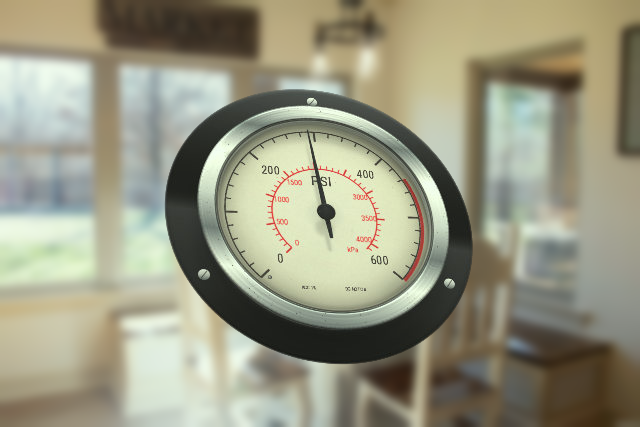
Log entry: 290 psi
